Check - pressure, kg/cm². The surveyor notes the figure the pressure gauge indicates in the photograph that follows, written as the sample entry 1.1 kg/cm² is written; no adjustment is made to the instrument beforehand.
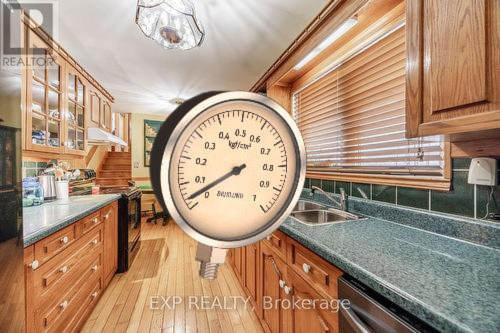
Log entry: 0.04 kg/cm²
